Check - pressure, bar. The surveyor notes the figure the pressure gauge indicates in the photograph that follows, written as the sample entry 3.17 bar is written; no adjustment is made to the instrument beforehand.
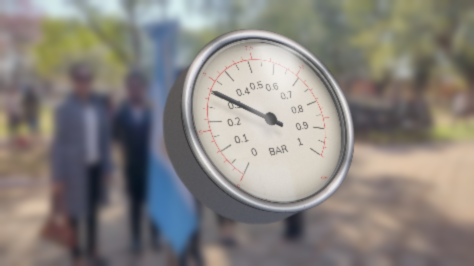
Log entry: 0.3 bar
